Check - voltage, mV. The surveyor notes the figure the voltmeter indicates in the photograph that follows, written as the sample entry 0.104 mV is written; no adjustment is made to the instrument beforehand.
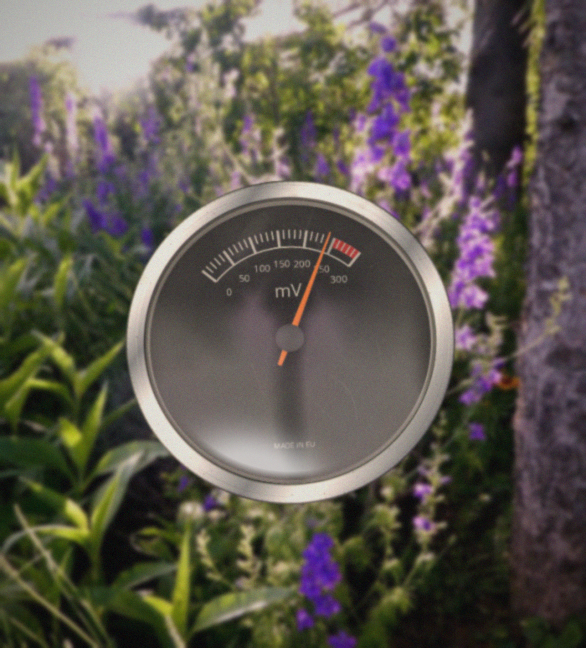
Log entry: 240 mV
